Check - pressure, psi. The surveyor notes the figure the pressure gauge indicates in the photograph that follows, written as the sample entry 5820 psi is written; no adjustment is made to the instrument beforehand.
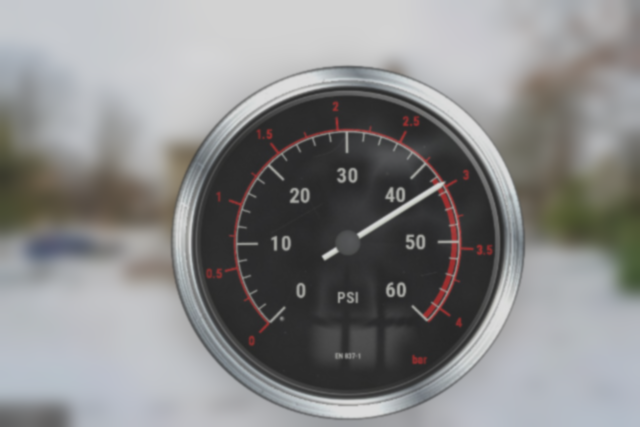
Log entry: 43 psi
